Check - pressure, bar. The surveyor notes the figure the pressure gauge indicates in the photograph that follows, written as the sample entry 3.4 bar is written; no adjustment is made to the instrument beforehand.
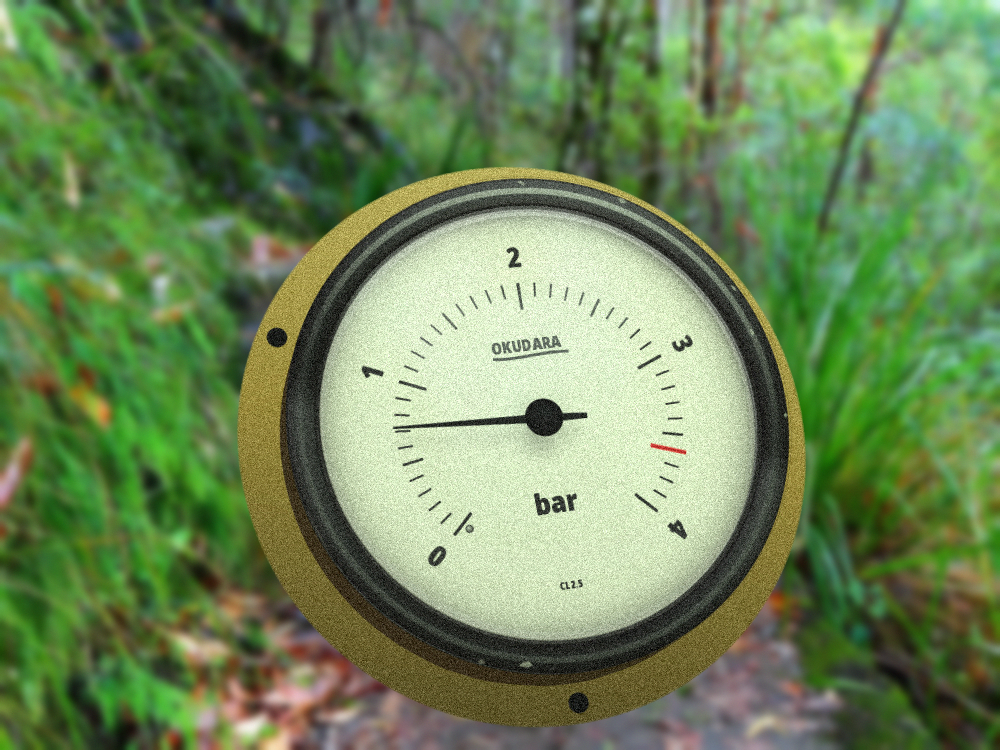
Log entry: 0.7 bar
